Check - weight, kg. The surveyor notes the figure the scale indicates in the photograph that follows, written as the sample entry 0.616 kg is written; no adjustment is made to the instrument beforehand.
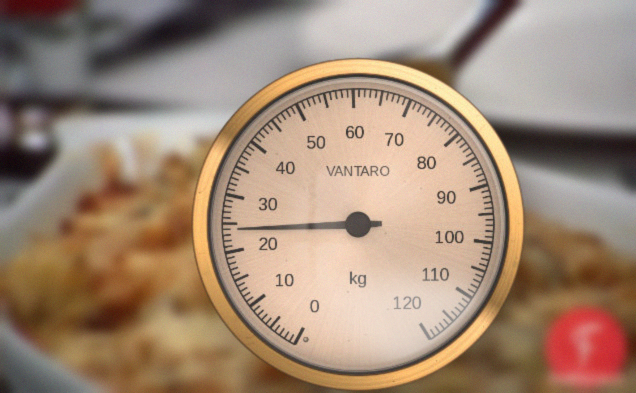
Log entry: 24 kg
